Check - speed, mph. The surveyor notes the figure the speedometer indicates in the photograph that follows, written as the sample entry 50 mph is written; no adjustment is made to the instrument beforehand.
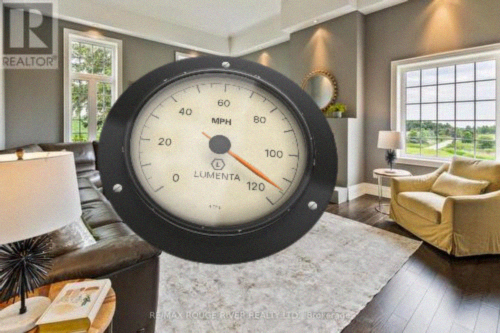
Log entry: 115 mph
